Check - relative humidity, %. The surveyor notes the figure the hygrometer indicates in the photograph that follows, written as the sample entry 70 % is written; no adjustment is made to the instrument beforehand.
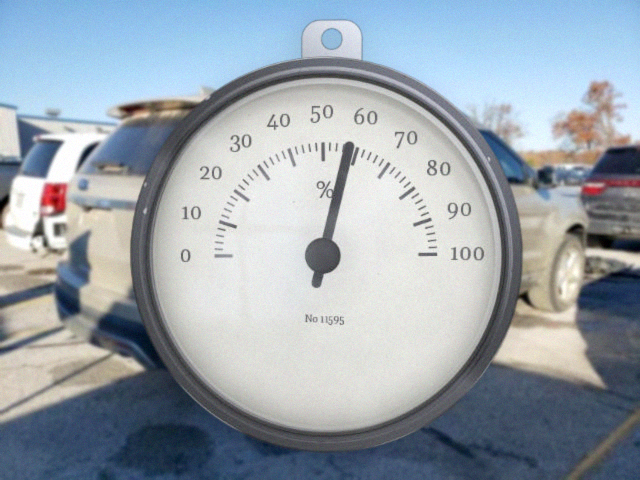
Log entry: 58 %
